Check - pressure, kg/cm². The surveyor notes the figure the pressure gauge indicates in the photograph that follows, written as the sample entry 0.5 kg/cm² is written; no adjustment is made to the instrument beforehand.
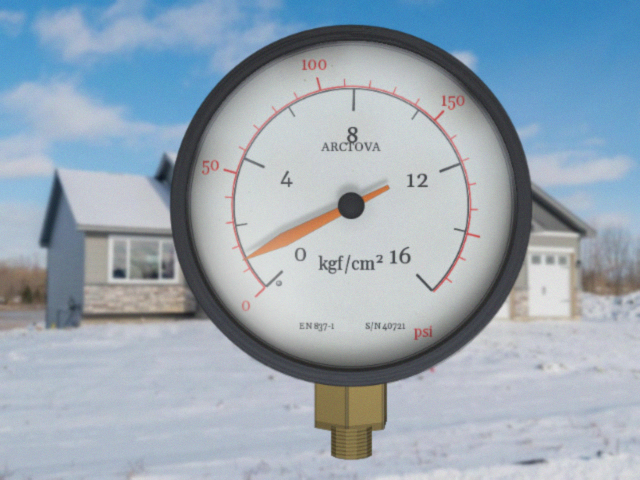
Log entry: 1 kg/cm²
